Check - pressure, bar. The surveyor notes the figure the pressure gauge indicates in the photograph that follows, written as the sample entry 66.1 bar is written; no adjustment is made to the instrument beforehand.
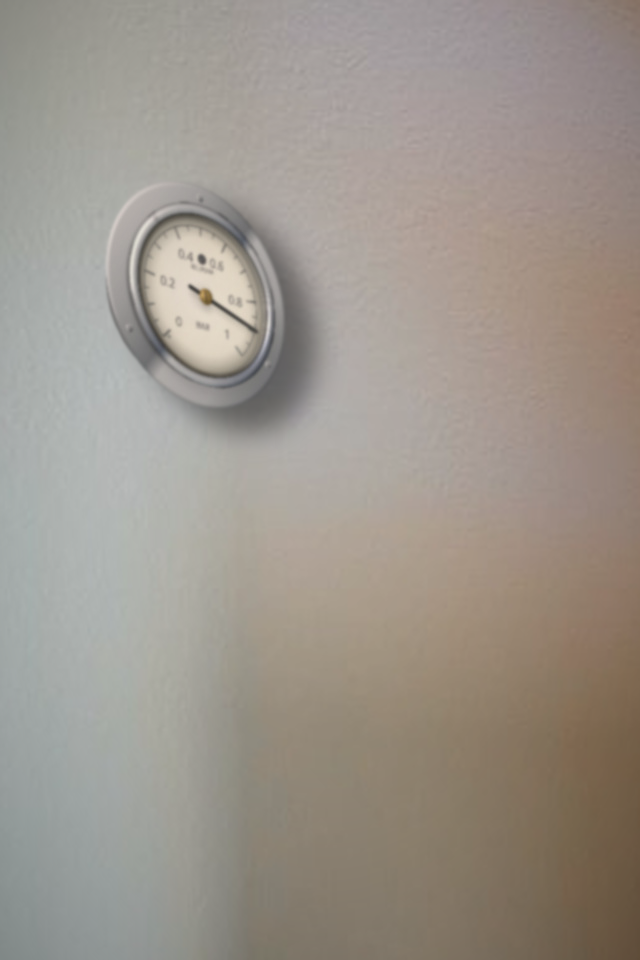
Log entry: 0.9 bar
